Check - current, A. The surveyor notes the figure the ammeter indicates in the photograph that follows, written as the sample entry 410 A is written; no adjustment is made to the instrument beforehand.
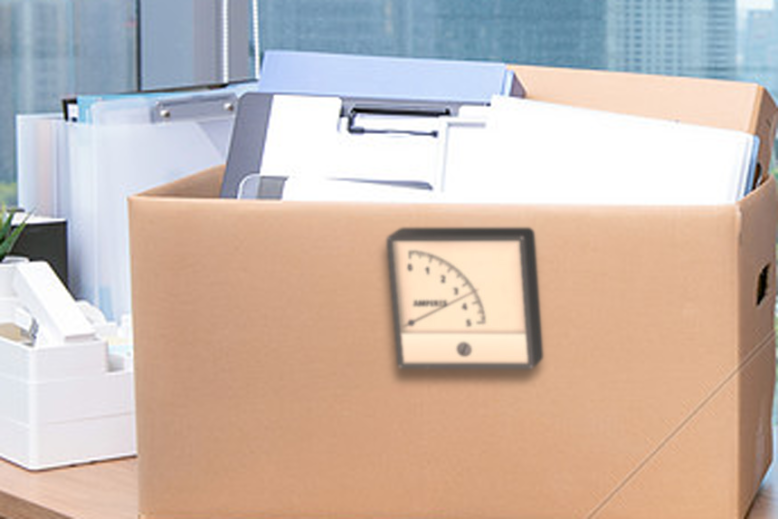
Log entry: 3.5 A
